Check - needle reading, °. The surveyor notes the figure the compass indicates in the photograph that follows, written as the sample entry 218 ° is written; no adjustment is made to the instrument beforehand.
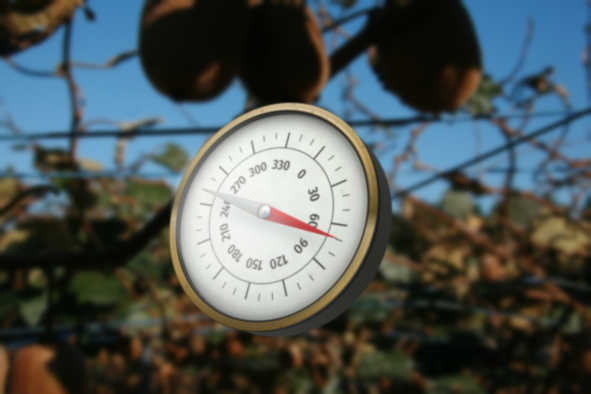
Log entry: 70 °
